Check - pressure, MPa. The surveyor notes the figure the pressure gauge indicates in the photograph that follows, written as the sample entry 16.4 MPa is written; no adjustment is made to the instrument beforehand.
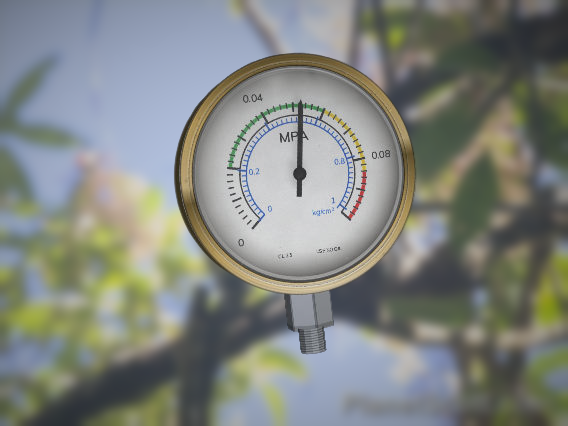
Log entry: 0.052 MPa
